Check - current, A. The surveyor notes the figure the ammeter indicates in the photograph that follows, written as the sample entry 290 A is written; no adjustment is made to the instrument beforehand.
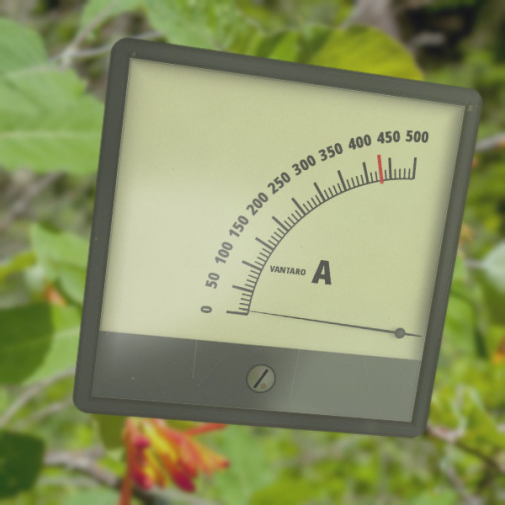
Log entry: 10 A
